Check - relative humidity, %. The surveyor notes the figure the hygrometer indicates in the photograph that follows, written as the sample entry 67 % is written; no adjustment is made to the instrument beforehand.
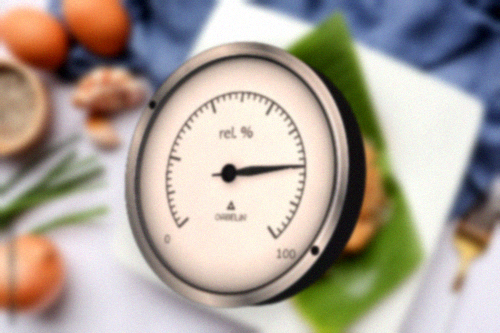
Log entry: 80 %
